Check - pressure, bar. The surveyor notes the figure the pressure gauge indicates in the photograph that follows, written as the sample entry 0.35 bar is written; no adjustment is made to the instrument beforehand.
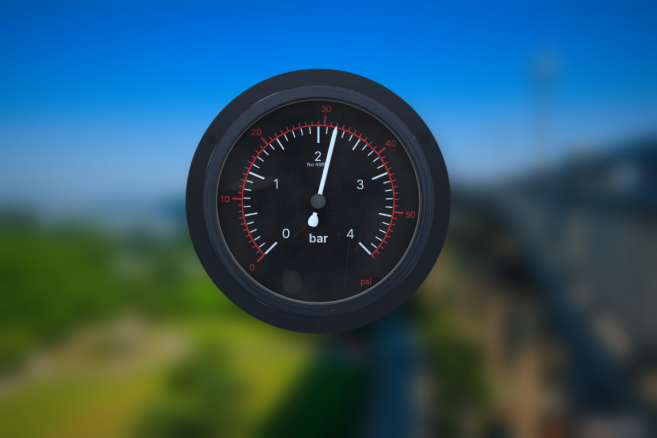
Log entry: 2.2 bar
